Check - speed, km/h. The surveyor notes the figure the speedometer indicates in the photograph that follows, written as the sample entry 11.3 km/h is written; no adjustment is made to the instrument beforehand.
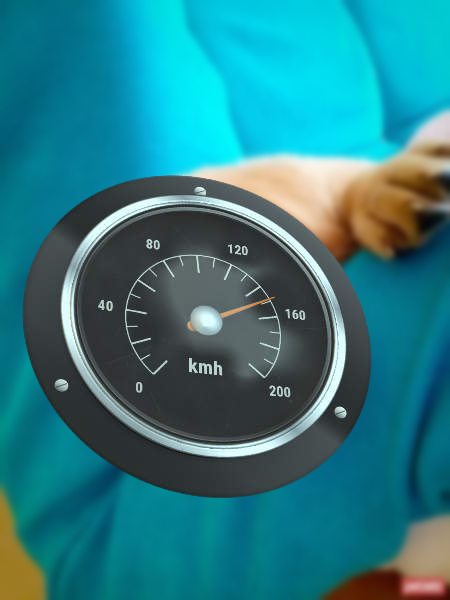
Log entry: 150 km/h
